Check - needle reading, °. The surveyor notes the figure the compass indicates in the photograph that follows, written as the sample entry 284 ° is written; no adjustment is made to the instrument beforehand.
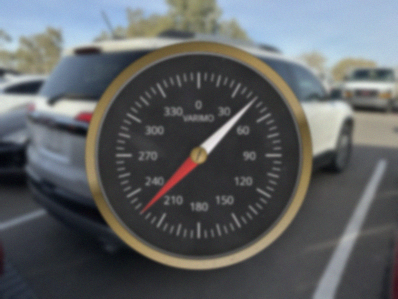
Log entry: 225 °
